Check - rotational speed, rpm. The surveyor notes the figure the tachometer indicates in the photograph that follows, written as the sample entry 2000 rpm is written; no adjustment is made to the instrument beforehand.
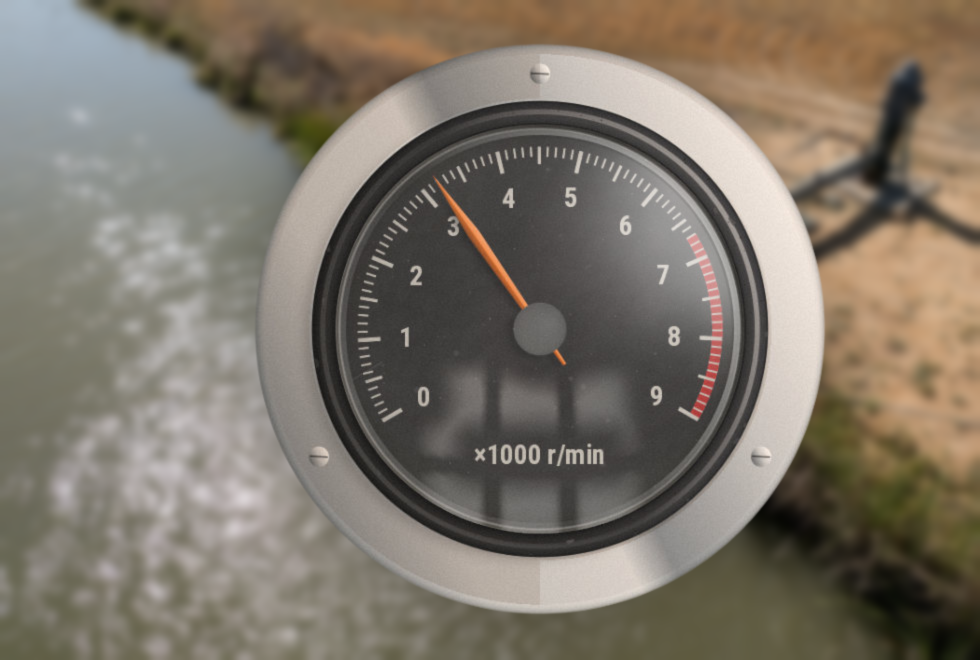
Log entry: 3200 rpm
